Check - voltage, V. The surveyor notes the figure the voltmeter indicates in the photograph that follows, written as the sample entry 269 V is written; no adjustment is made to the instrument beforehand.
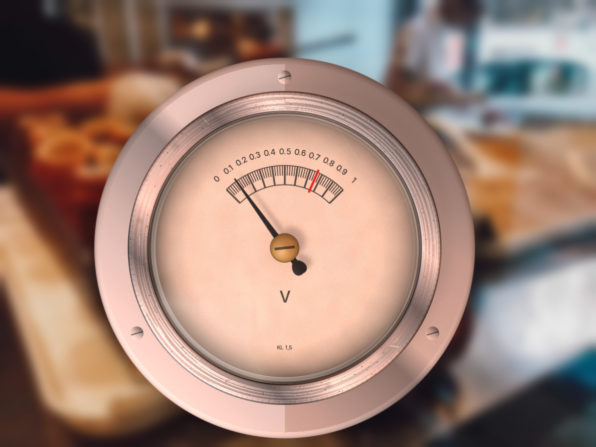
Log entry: 0.1 V
